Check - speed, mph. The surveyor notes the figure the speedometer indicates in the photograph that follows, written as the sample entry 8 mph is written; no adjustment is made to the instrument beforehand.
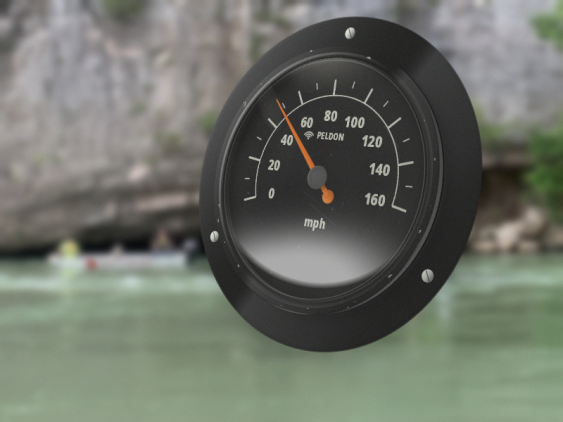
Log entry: 50 mph
